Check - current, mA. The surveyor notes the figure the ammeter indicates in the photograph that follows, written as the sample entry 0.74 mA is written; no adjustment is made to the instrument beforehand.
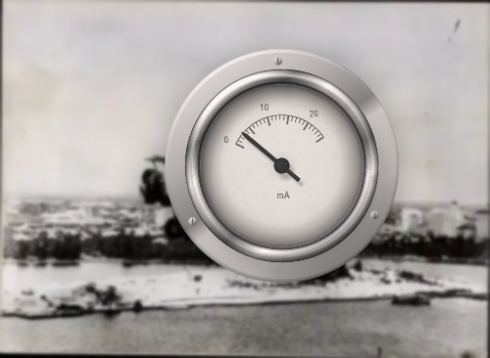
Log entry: 3 mA
